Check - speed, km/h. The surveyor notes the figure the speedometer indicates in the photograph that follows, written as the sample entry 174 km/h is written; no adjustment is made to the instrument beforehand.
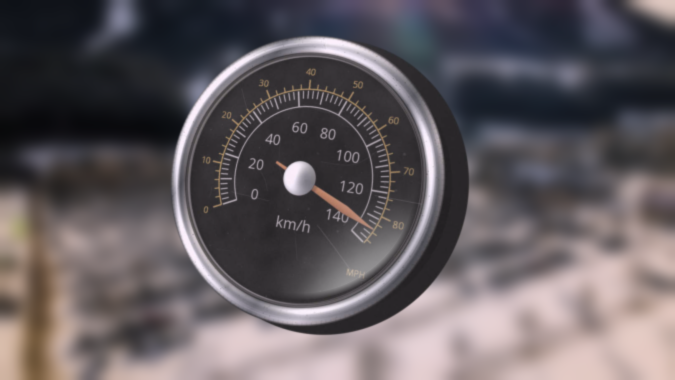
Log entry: 134 km/h
